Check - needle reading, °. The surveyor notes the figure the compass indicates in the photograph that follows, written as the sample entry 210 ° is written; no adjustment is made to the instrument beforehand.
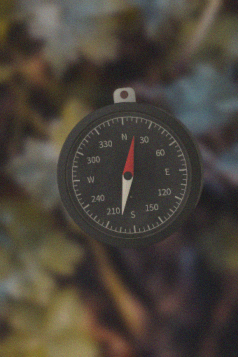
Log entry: 15 °
